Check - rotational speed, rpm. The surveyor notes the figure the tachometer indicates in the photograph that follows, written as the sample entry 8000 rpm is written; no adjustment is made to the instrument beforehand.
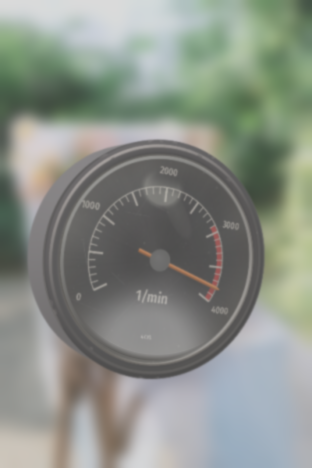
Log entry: 3800 rpm
